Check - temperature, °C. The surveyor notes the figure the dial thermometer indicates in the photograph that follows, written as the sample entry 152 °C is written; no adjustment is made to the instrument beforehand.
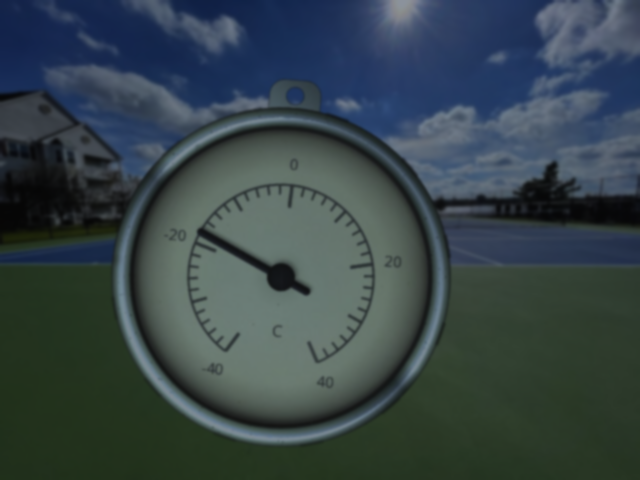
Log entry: -18 °C
